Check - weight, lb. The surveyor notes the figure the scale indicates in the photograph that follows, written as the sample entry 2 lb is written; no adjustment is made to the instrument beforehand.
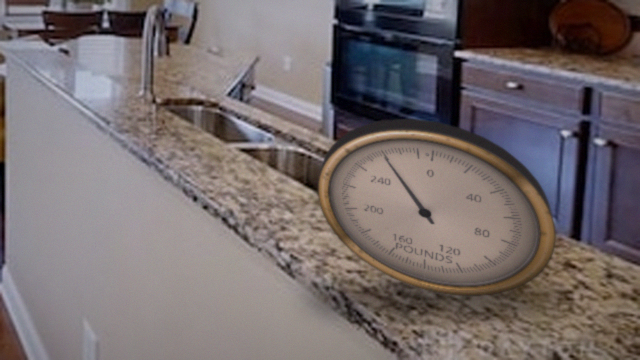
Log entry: 260 lb
